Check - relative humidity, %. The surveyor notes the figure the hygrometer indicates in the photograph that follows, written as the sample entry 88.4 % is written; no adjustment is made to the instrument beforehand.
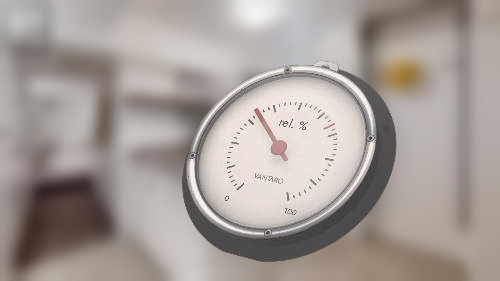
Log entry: 34 %
